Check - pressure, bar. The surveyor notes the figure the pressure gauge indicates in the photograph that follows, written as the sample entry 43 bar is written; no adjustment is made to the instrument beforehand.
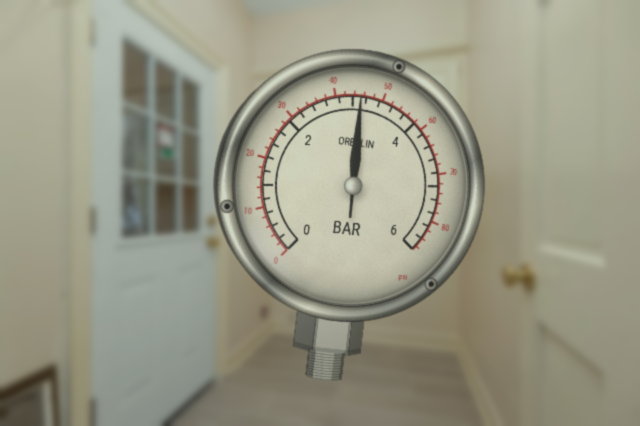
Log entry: 3.1 bar
